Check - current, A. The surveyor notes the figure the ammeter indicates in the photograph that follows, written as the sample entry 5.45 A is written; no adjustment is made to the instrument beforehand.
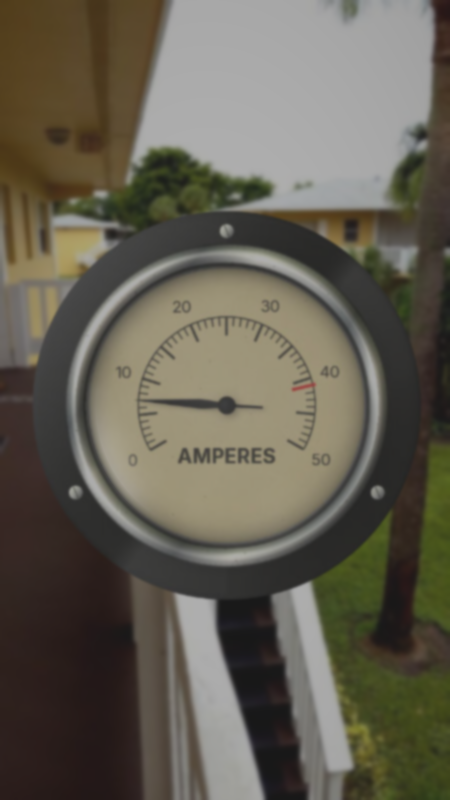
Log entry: 7 A
